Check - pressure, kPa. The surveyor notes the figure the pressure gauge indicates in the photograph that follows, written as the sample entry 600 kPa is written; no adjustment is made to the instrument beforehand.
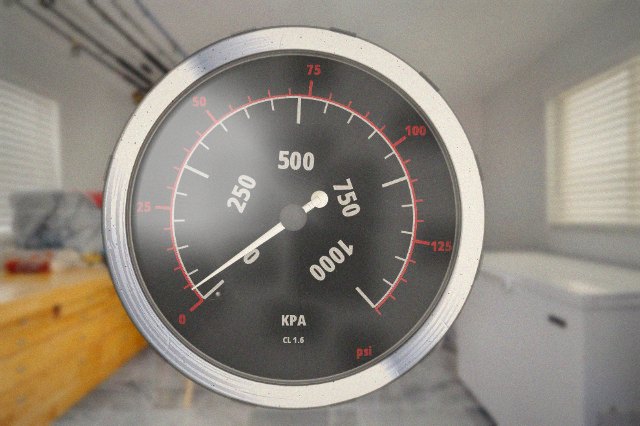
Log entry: 25 kPa
